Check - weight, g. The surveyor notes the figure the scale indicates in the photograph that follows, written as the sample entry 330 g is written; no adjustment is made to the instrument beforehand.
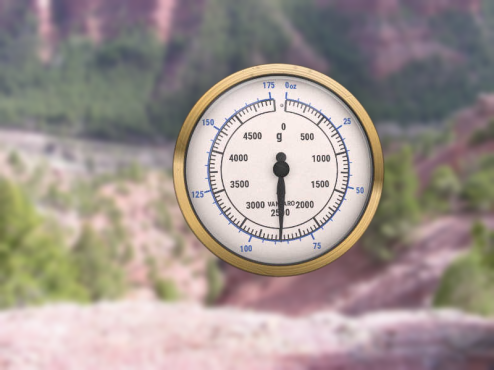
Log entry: 2500 g
